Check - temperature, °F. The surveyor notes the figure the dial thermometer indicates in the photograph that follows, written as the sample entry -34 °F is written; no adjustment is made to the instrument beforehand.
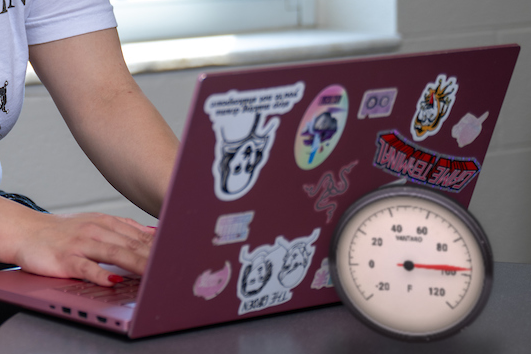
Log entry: 96 °F
